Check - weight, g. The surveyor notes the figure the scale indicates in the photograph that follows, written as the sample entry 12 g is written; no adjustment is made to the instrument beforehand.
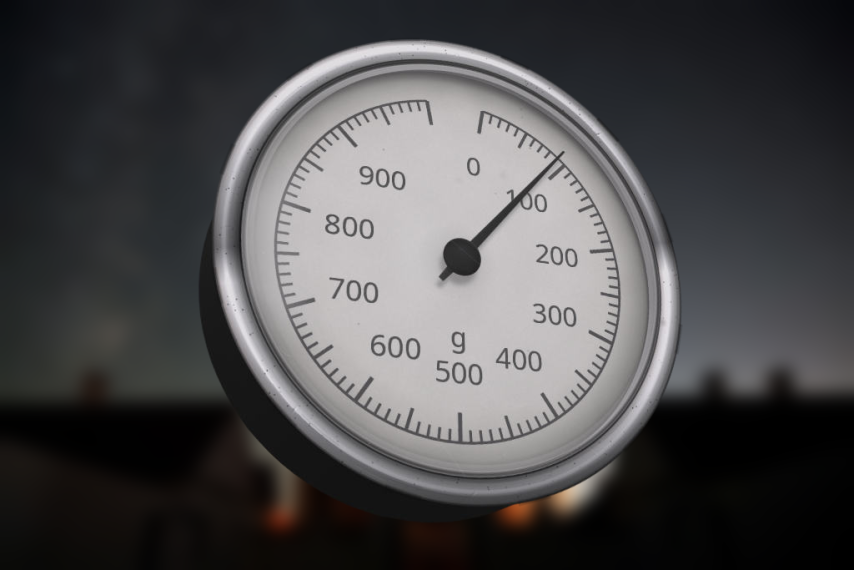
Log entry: 90 g
